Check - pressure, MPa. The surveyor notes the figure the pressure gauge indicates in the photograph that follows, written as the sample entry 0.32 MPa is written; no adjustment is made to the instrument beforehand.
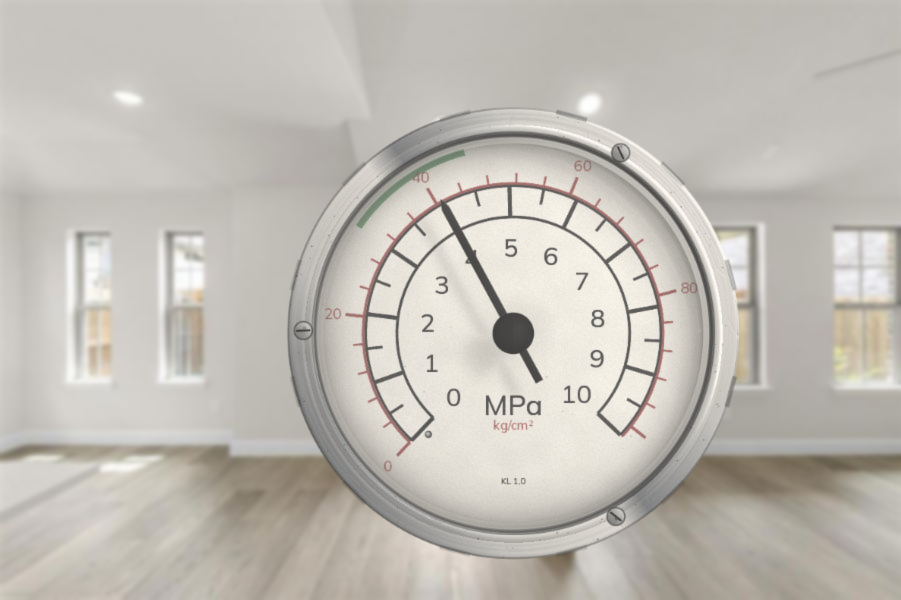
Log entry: 4 MPa
